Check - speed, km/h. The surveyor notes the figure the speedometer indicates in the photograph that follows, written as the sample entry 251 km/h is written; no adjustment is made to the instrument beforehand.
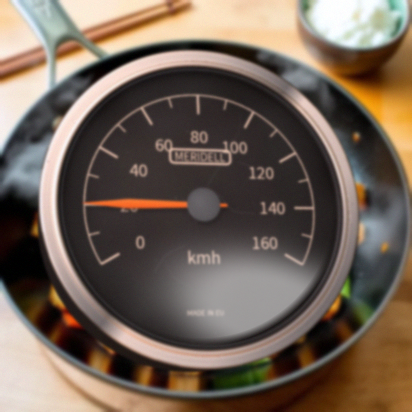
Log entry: 20 km/h
